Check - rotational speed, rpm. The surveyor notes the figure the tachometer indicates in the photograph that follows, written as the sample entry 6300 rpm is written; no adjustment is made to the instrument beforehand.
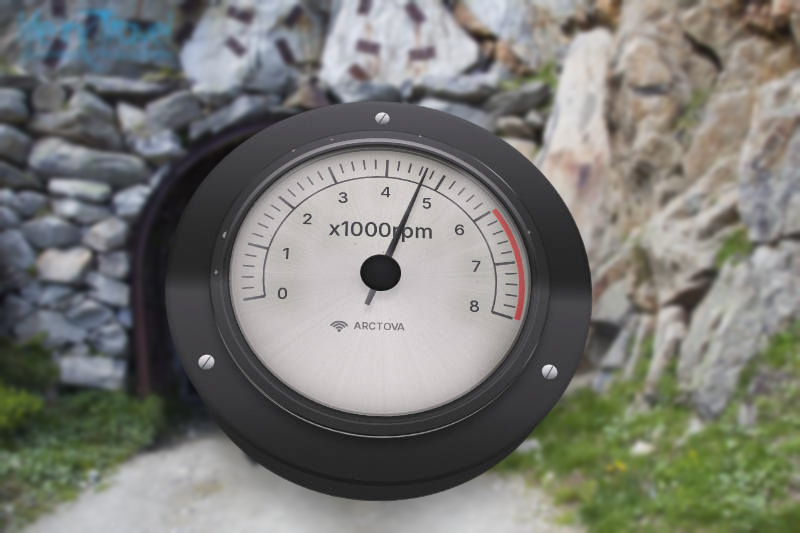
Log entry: 4700 rpm
